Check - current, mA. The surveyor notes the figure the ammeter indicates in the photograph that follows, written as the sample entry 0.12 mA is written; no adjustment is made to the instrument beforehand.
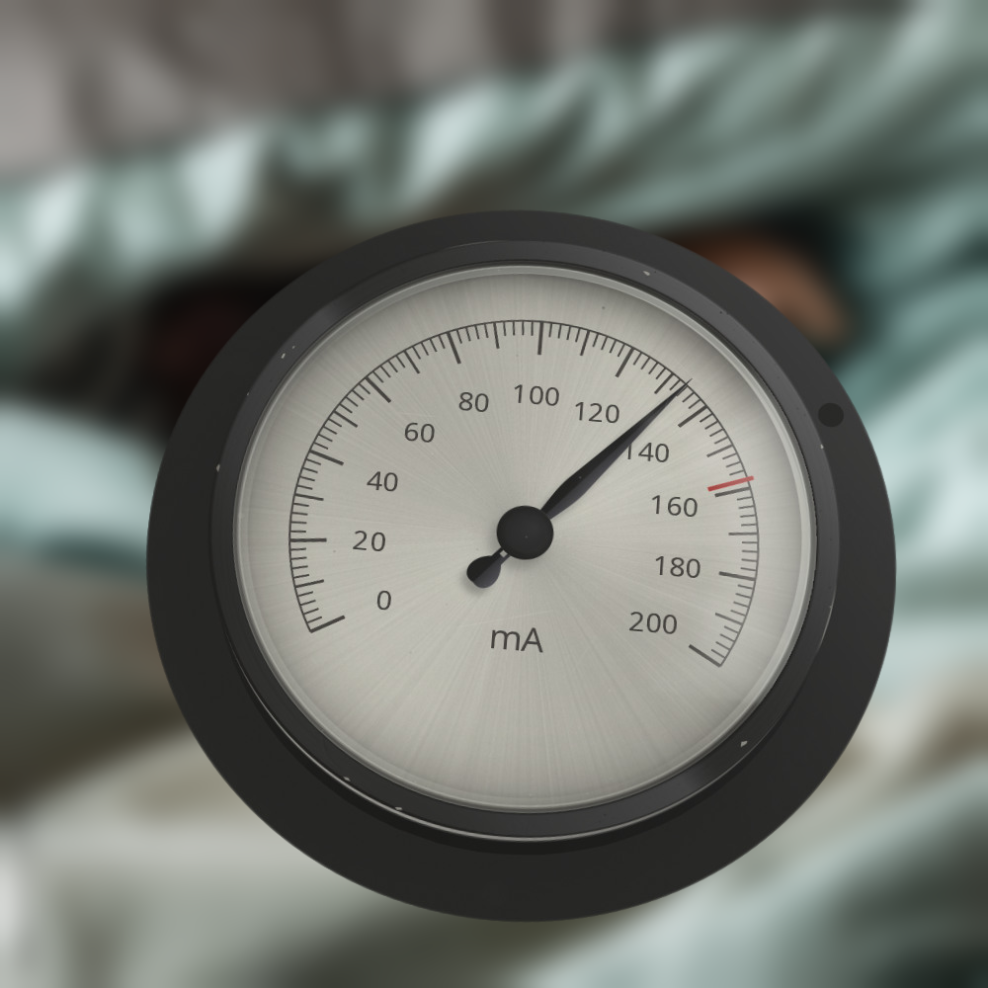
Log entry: 134 mA
